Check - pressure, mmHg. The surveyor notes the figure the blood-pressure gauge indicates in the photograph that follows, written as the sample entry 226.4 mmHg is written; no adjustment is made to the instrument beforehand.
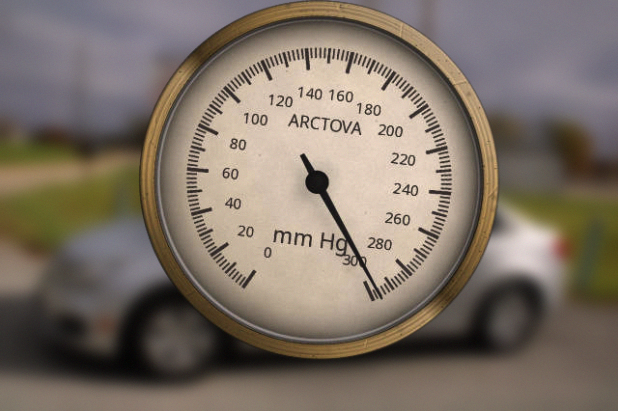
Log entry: 296 mmHg
